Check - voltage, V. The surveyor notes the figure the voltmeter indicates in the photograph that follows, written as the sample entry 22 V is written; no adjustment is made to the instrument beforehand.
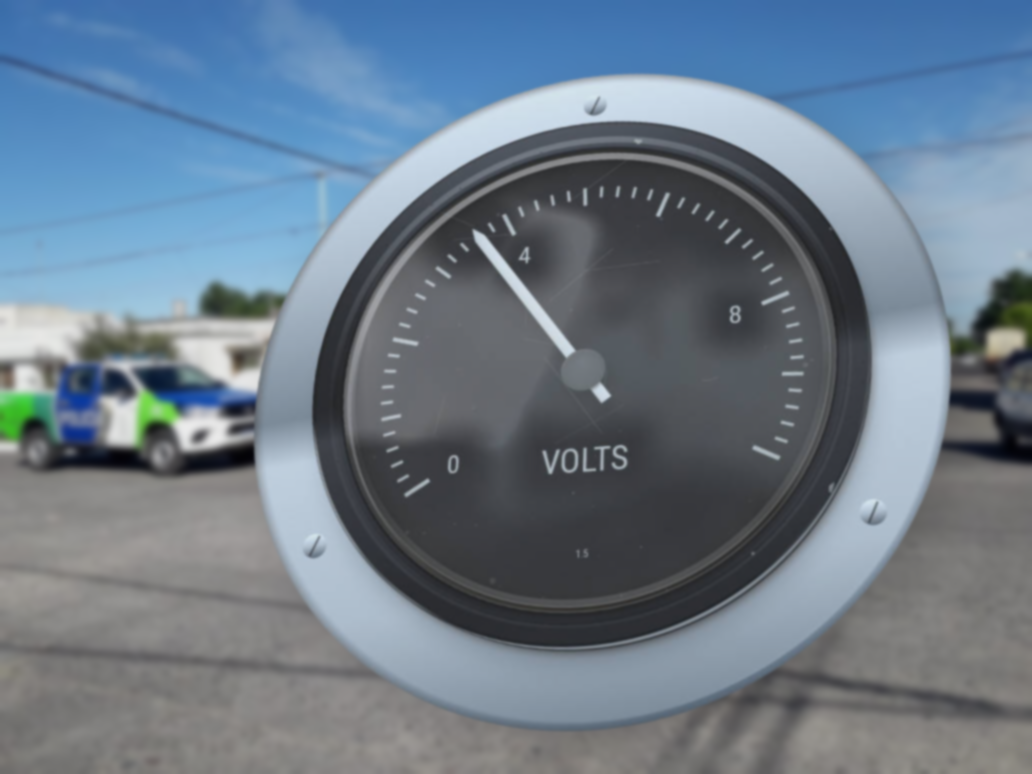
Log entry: 3.6 V
